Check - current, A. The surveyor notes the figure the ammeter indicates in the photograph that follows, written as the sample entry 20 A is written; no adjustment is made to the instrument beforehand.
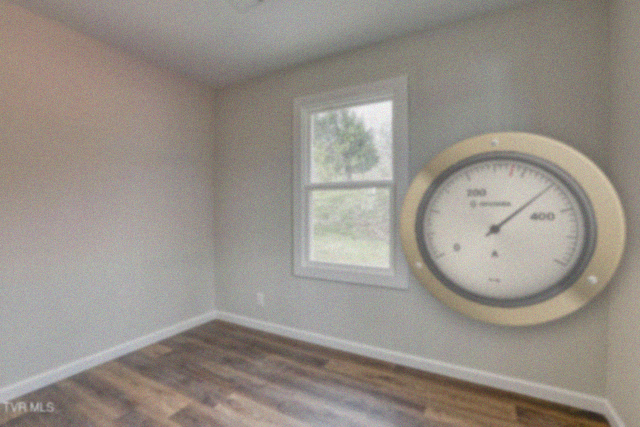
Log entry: 350 A
